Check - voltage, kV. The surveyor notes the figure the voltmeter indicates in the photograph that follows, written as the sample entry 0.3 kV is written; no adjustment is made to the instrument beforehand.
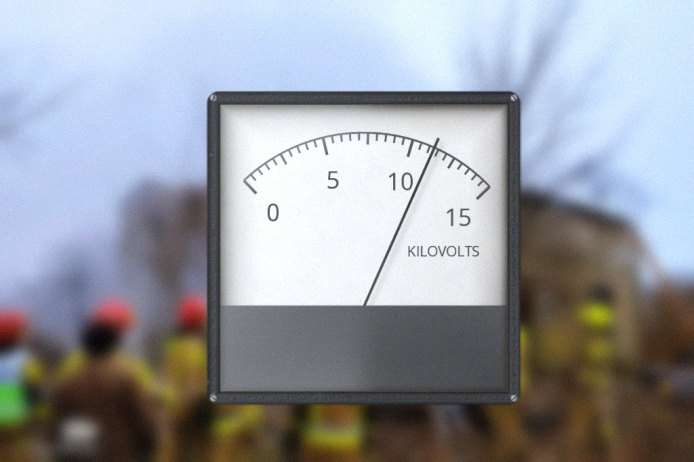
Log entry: 11.25 kV
